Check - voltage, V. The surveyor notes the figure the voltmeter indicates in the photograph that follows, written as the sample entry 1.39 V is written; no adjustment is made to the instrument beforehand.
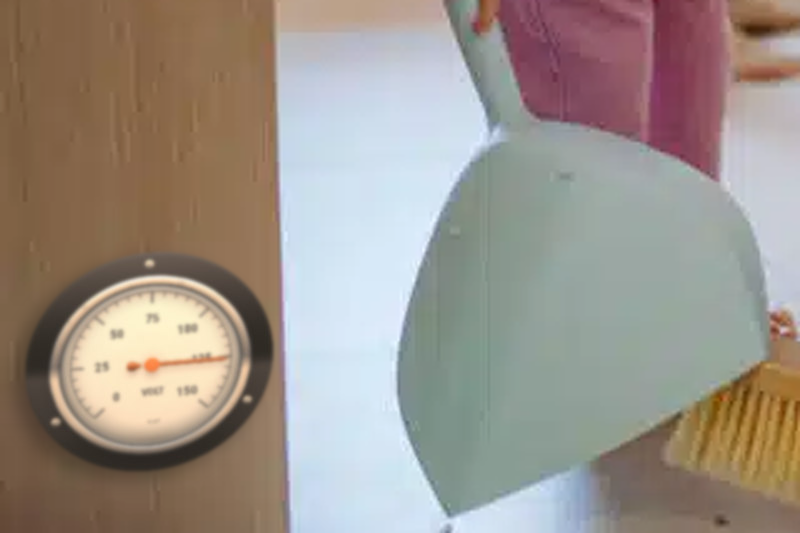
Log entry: 125 V
